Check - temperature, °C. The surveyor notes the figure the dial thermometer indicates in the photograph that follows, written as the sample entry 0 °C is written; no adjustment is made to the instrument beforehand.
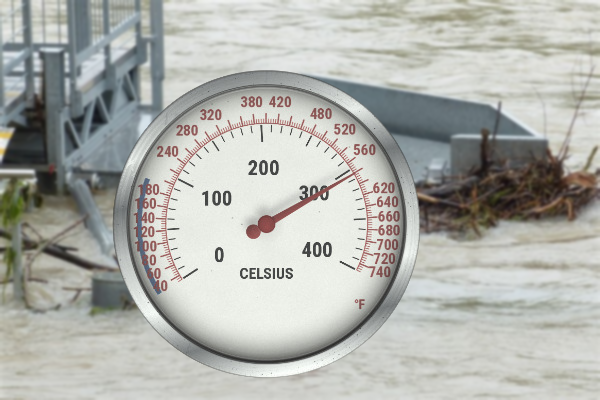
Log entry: 305 °C
